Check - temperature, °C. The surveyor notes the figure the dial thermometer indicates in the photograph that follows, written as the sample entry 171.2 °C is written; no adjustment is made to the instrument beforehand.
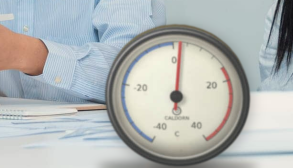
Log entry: 2 °C
